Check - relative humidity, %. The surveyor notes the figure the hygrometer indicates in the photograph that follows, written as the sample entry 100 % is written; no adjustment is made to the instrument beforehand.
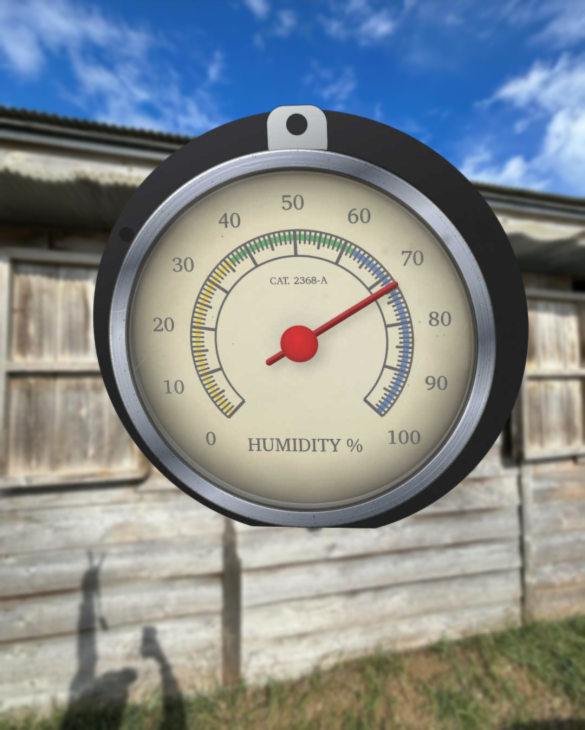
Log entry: 72 %
